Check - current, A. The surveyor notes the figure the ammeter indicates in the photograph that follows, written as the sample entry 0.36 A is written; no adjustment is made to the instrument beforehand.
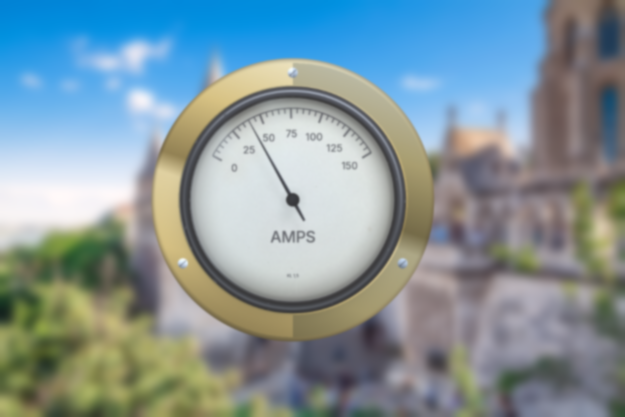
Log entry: 40 A
